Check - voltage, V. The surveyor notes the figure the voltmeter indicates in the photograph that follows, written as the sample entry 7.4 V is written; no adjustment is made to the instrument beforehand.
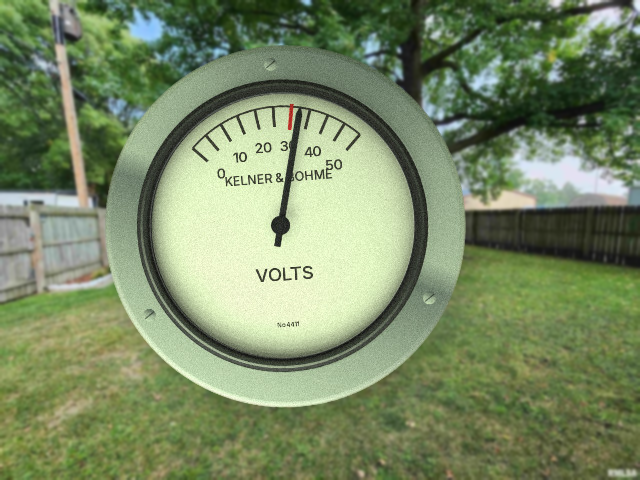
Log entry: 32.5 V
